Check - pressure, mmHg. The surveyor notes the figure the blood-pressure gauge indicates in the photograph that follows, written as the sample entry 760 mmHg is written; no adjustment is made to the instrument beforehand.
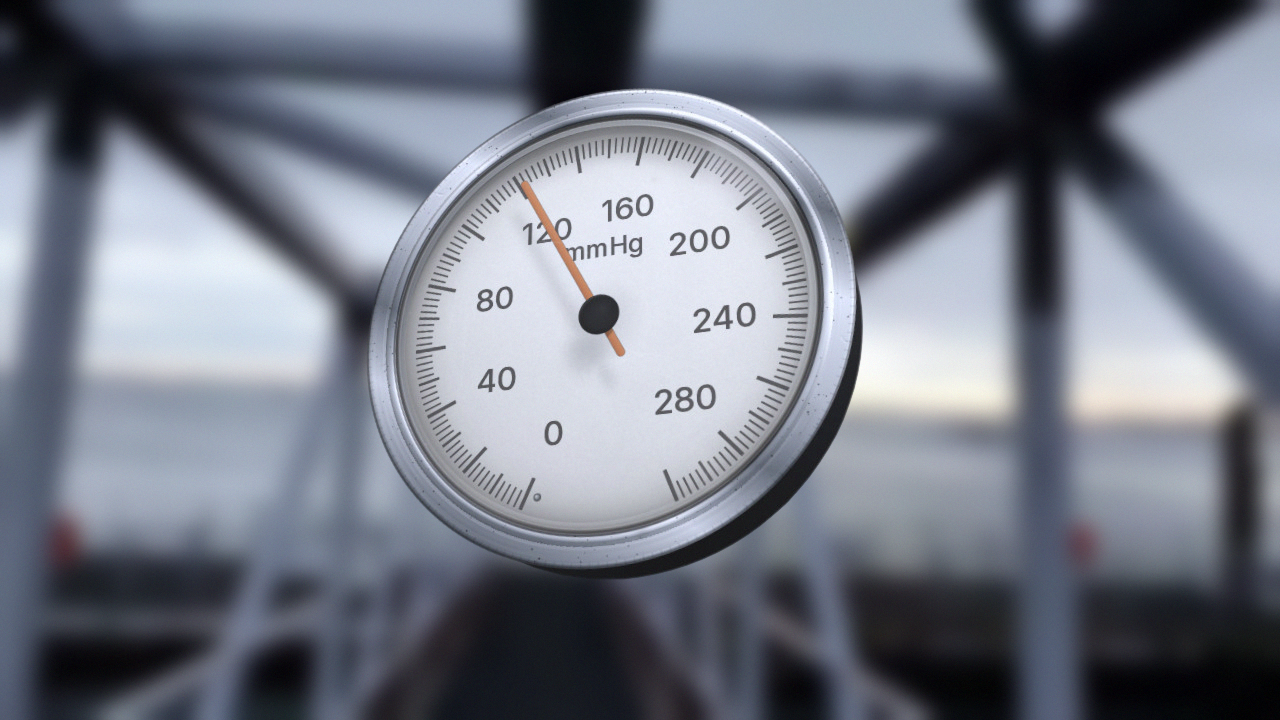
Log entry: 122 mmHg
